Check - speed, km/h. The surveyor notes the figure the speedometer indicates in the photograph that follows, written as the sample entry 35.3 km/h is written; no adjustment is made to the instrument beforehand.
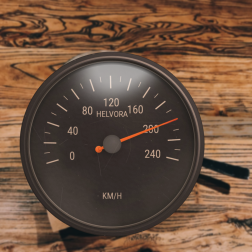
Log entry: 200 km/h
